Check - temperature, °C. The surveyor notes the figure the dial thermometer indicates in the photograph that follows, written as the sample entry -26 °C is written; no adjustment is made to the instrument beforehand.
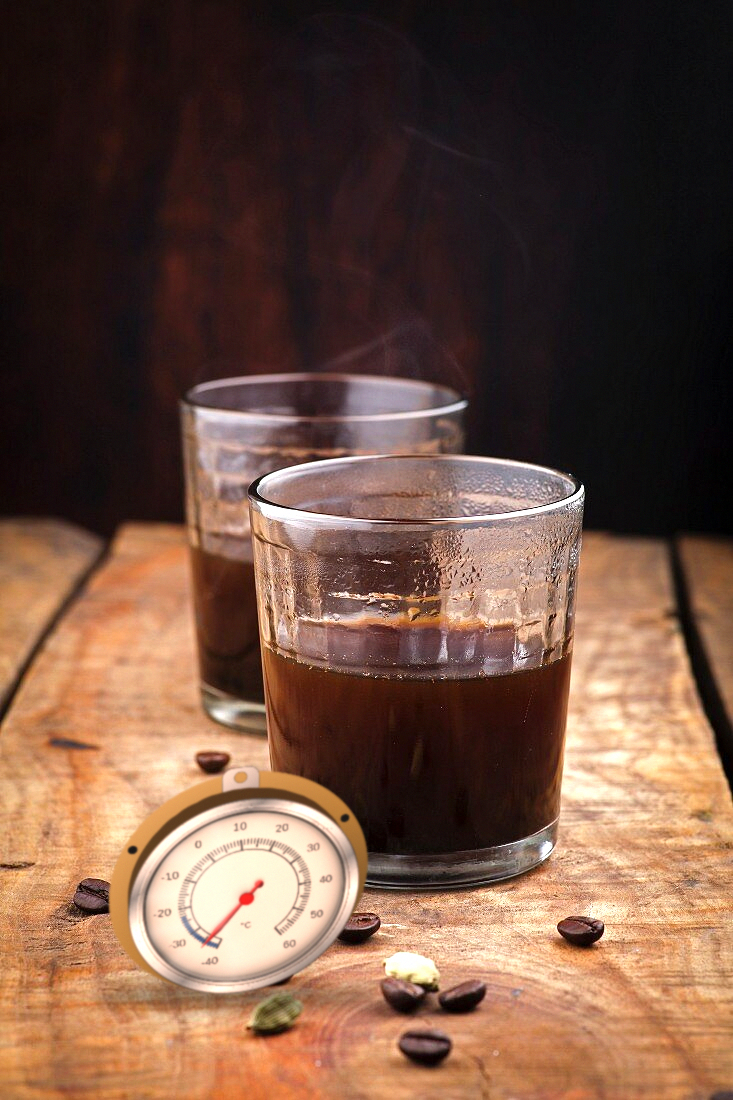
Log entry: -35 °C
